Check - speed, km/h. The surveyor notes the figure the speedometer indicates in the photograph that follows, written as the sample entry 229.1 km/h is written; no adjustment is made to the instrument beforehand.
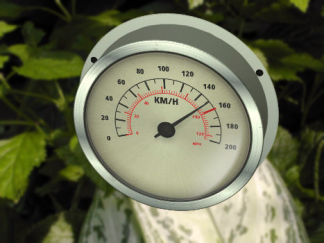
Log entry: 150 km/h
